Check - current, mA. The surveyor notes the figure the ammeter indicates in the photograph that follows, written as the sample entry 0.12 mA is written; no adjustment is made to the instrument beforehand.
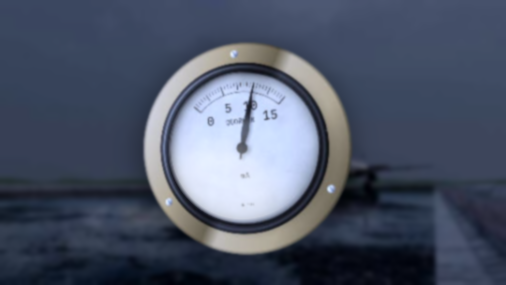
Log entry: 10 mA
